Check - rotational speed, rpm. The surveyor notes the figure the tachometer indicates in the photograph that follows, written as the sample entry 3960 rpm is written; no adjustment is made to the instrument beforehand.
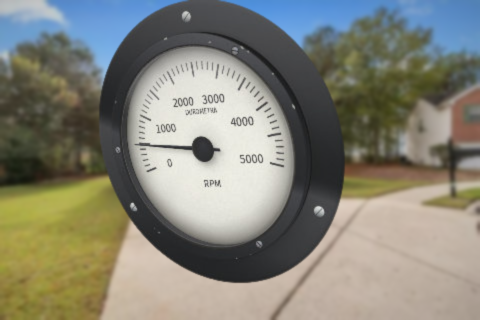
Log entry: 500 rpm
